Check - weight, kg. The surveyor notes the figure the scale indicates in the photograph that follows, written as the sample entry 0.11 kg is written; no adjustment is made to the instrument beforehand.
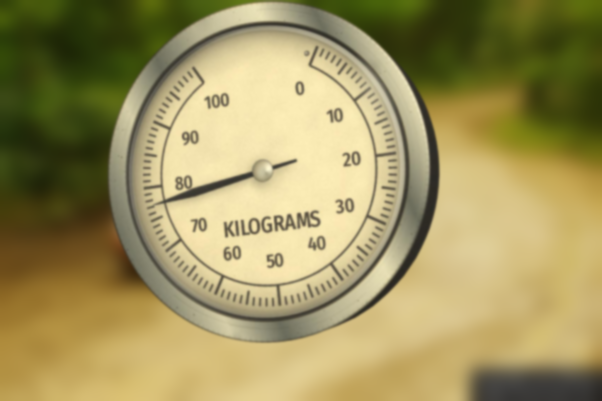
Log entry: 77 kg
